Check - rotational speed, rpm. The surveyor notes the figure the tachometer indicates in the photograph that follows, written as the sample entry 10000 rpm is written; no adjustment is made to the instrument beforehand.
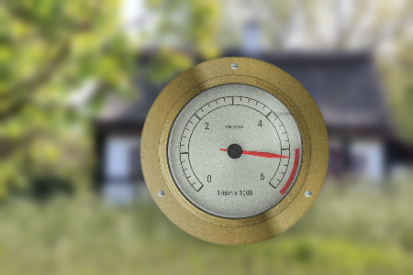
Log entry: 5200 rpm
